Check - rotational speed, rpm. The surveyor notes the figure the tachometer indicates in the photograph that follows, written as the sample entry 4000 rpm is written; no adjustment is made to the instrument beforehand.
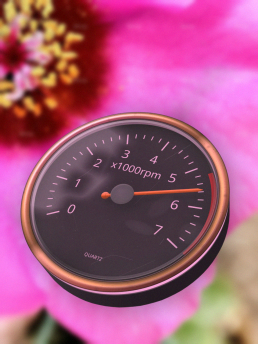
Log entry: 5600 rpm
